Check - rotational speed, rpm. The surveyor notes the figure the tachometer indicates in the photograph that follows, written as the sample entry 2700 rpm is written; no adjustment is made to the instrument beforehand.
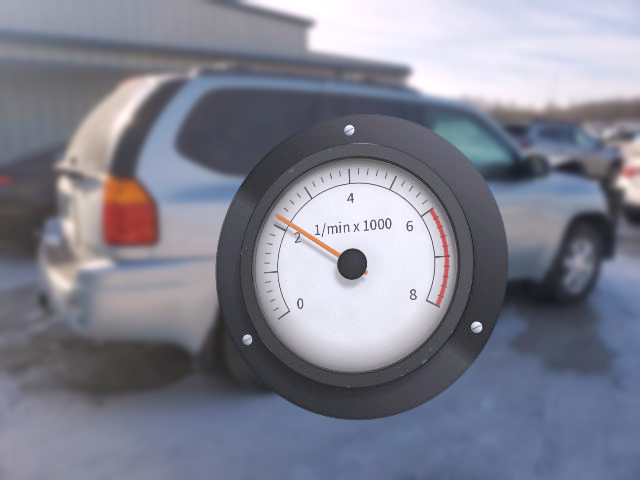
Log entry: 2200 rpm
